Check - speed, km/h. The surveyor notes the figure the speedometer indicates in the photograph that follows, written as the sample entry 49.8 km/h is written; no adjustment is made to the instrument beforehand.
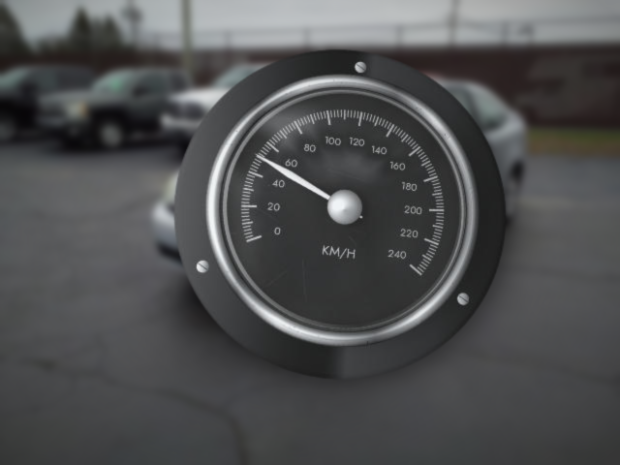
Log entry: 50 km/h
